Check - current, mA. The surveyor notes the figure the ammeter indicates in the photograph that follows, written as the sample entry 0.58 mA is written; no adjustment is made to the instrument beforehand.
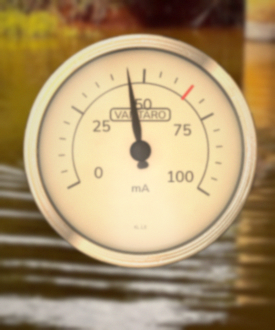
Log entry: 45 mA
